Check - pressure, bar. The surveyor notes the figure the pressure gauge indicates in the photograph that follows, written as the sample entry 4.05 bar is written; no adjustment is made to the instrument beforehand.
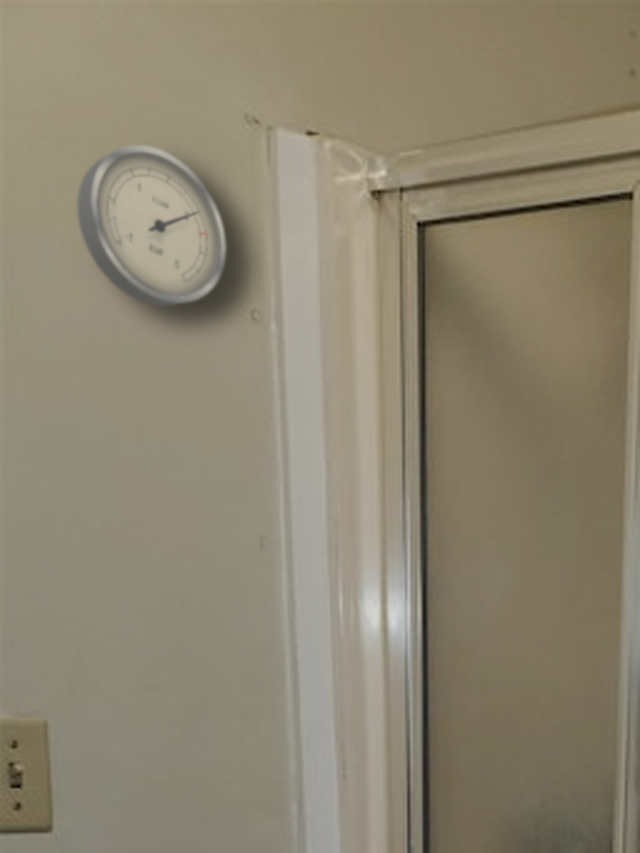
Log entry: 3 bar
